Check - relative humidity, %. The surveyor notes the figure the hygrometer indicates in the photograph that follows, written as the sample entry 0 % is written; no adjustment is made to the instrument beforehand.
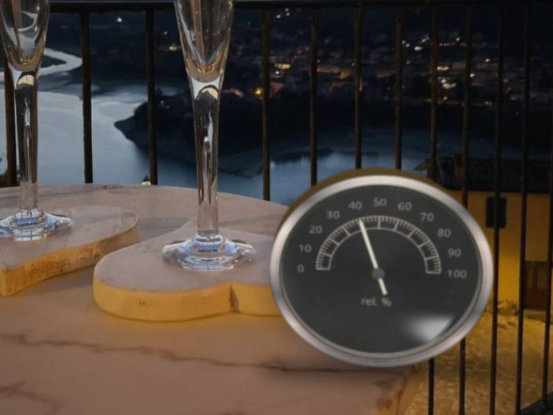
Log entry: 40 %
